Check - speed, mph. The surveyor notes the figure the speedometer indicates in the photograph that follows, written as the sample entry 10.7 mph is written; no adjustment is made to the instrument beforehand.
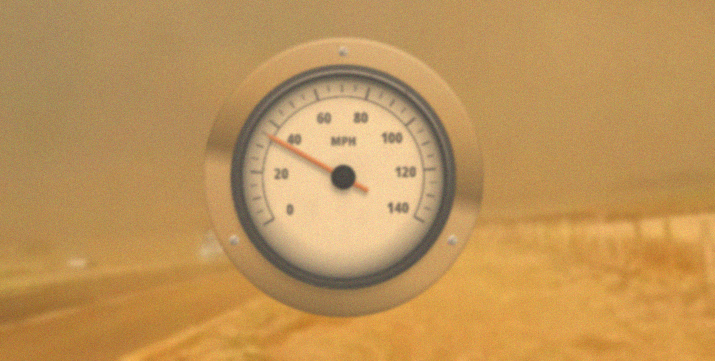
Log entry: 35 mph
